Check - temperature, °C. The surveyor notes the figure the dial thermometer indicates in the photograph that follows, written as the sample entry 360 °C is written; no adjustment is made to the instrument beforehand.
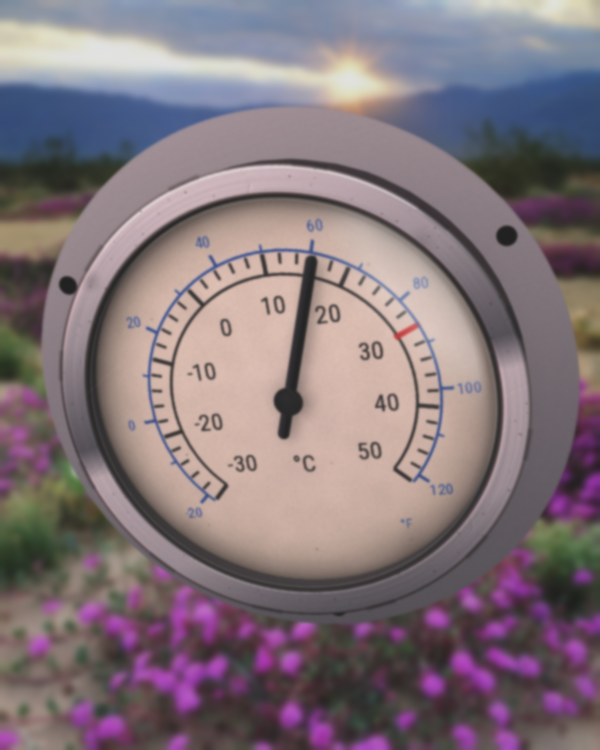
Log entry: 16 °C
